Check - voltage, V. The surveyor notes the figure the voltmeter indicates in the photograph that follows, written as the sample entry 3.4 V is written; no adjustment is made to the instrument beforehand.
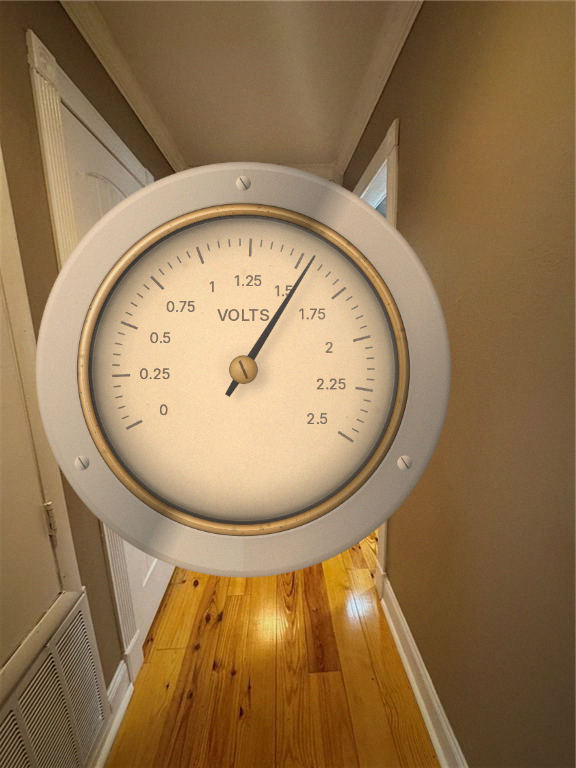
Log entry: 1.55 V
